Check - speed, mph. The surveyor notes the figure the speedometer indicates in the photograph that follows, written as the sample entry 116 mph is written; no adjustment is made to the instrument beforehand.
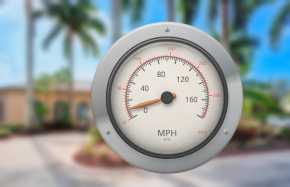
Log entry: 10 mph
